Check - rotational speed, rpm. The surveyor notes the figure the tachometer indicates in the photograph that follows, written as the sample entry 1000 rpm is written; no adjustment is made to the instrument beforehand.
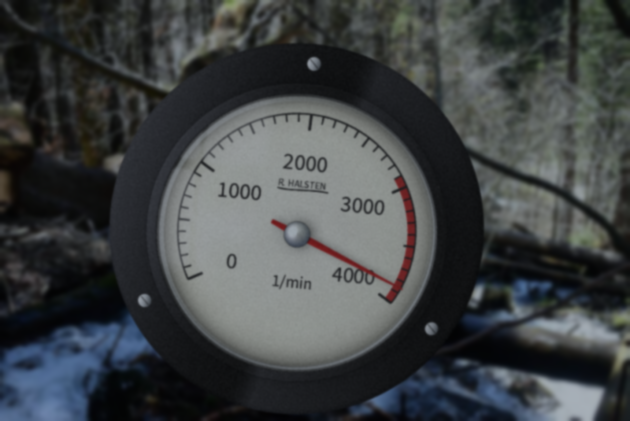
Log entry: 3850 rpm
